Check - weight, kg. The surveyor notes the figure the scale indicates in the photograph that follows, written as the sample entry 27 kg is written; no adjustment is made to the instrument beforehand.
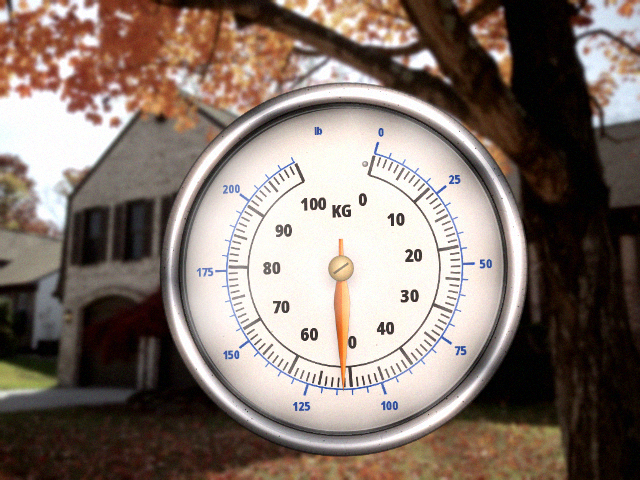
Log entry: 51 kg
